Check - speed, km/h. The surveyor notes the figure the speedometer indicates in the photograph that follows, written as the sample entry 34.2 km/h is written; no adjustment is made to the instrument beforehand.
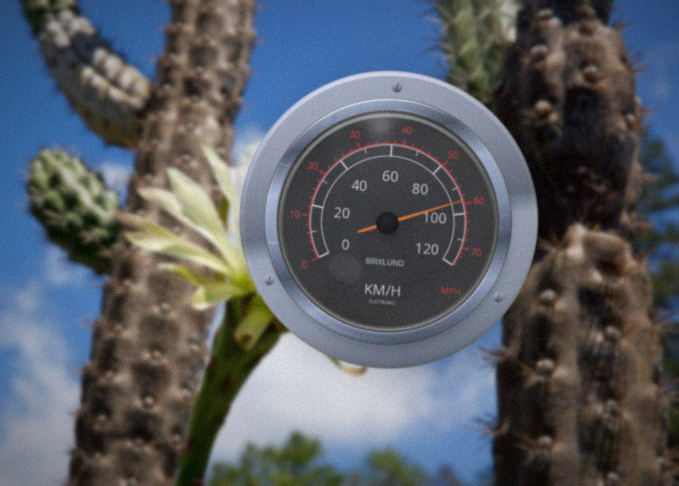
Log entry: 95 km/h
